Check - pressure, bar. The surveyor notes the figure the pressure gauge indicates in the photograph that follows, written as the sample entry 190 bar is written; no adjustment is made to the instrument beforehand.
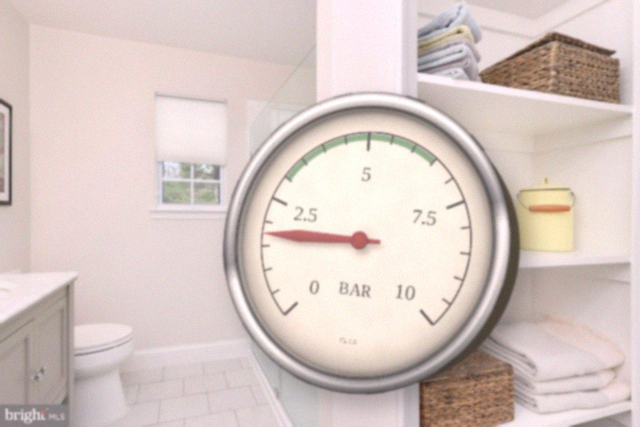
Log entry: 1.75 bar
